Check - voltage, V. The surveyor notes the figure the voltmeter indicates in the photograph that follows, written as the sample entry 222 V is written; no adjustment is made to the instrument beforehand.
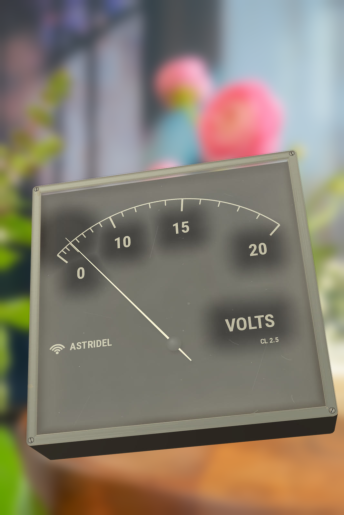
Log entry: 5 V
